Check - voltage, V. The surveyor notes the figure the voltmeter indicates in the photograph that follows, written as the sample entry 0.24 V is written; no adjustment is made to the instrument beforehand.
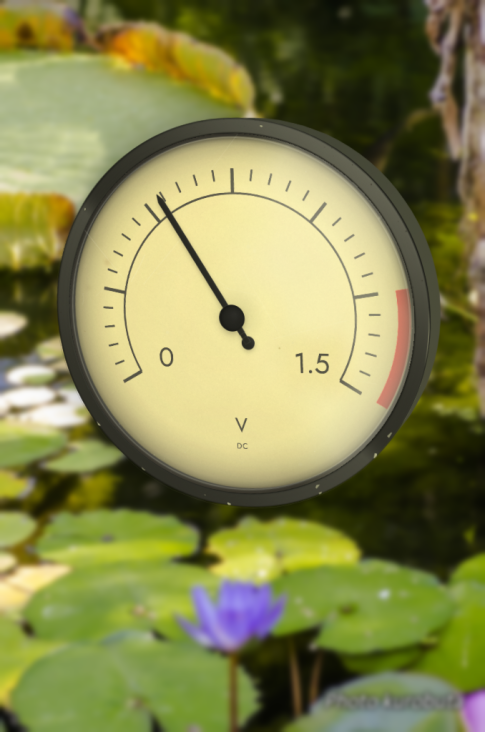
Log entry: 0.55 V
